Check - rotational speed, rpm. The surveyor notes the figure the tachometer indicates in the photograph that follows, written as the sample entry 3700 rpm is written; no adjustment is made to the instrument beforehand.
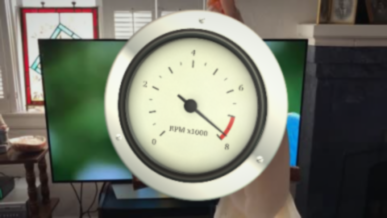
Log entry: 7750 rpm
